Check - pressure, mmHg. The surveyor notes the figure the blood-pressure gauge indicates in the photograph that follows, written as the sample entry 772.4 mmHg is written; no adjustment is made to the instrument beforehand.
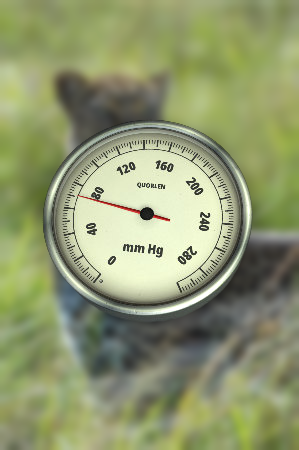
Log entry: 70 mmHg
